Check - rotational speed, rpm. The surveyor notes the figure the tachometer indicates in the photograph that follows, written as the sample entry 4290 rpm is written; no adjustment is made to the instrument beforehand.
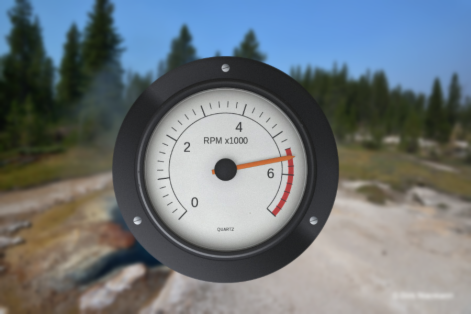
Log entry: 5600 rpm
